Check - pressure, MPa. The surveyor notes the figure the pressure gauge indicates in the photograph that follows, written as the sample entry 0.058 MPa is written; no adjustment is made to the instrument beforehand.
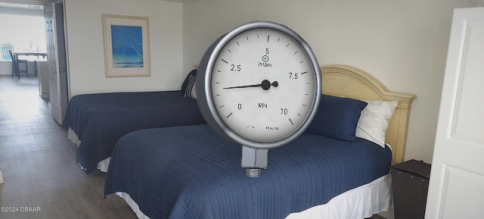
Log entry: 1.25 MPa
